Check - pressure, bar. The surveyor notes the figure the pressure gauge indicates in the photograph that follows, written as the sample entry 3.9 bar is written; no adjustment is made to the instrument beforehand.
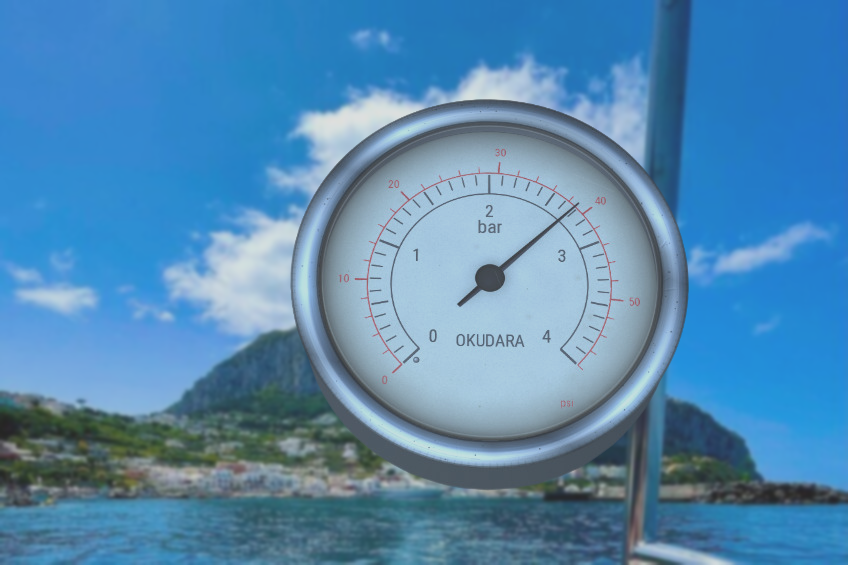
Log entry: 2.7 bar
